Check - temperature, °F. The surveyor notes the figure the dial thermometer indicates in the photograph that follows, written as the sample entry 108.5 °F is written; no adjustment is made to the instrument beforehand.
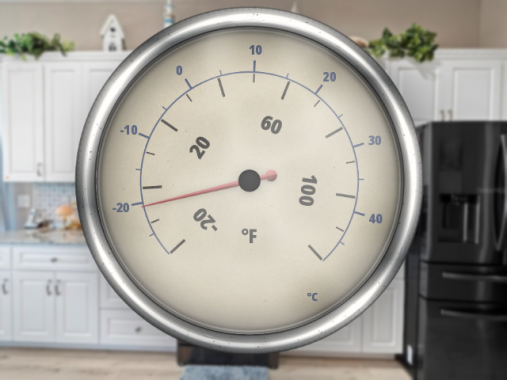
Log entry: -5 °F
